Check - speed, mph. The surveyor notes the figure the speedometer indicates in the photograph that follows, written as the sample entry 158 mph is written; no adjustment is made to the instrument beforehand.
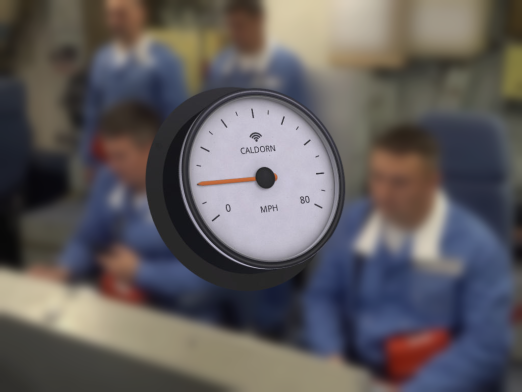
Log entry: 10 mph
